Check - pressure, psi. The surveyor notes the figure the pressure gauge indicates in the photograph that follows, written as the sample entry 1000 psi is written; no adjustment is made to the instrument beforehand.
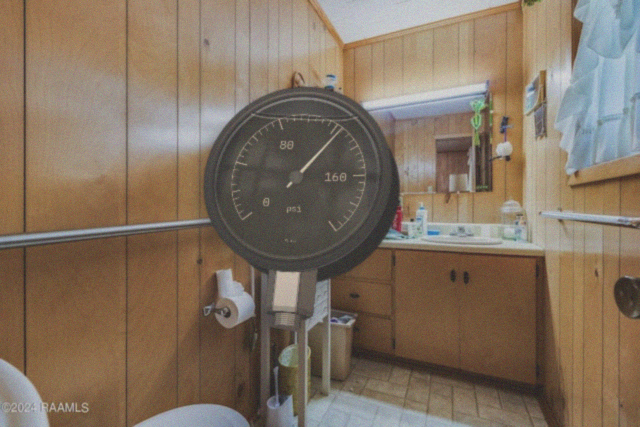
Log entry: 125 psi
